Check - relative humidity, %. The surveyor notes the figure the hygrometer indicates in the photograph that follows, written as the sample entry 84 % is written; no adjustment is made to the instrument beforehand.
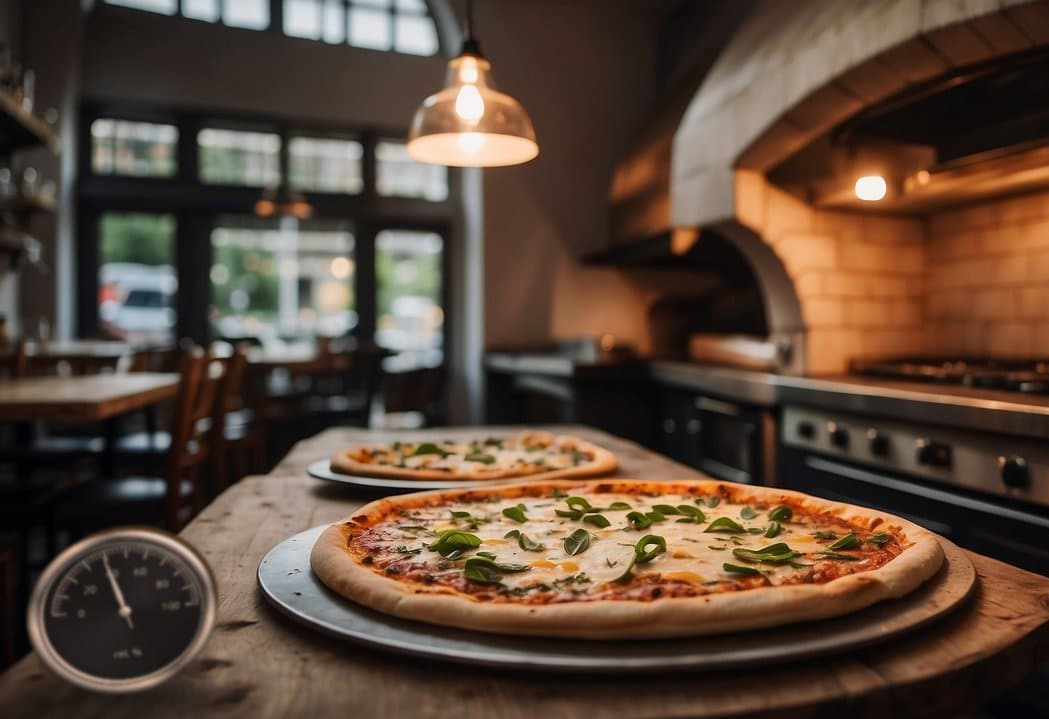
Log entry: 40 %
